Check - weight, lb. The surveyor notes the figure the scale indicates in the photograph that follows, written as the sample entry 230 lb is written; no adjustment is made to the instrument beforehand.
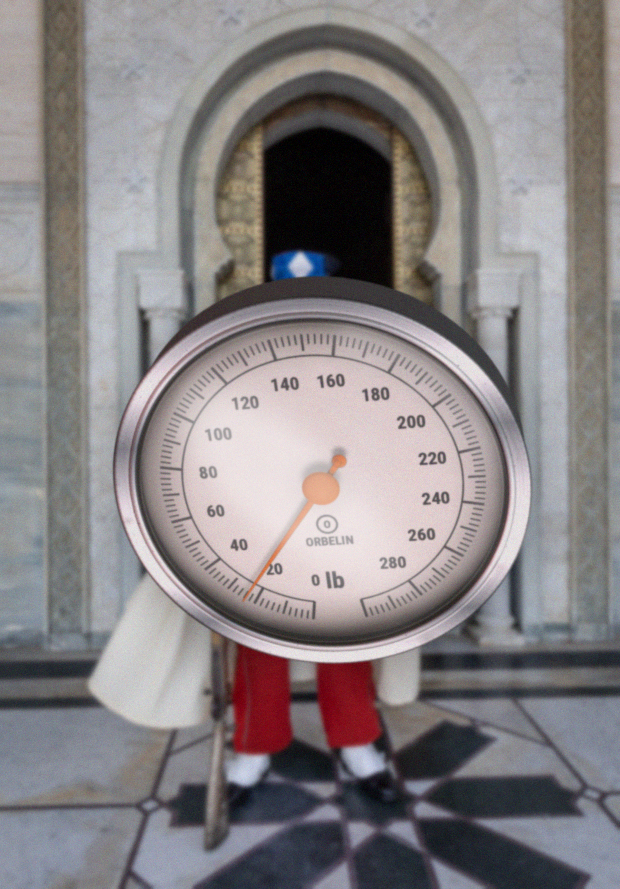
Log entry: 24 lb
